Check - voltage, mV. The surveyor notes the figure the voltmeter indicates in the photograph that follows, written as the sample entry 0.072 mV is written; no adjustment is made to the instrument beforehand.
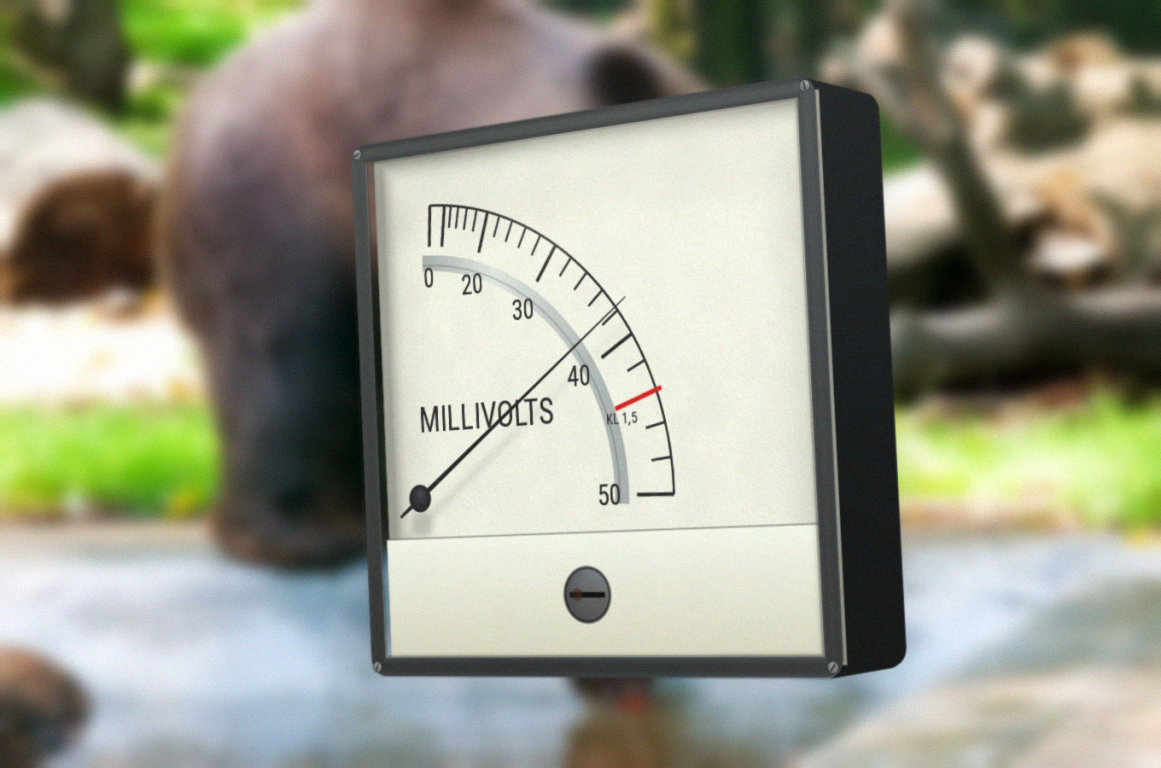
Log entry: 38 mV
